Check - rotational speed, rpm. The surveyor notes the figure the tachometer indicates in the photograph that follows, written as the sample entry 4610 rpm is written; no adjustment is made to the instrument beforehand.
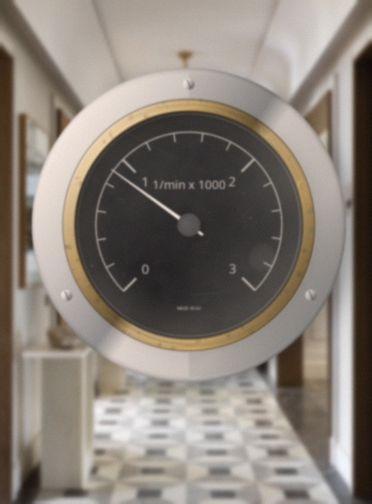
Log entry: 900 rpm
